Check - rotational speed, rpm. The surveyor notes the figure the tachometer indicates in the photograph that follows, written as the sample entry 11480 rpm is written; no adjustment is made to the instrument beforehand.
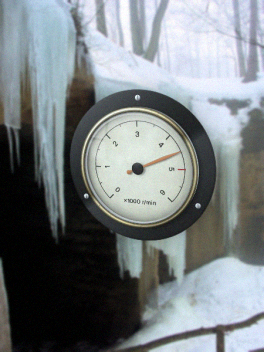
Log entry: 4500 rpm
